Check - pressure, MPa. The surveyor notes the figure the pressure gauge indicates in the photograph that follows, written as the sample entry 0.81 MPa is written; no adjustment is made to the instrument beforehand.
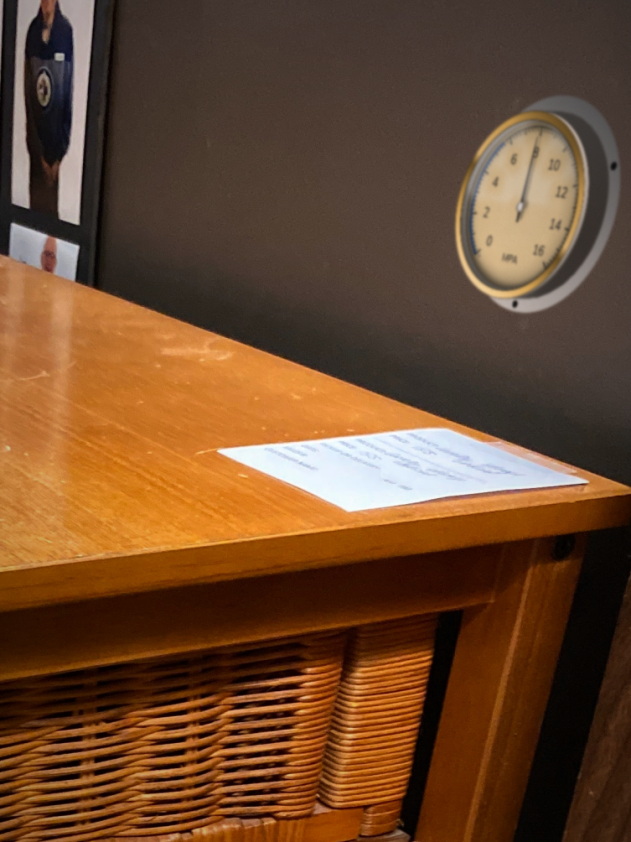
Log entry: 8 MPa
